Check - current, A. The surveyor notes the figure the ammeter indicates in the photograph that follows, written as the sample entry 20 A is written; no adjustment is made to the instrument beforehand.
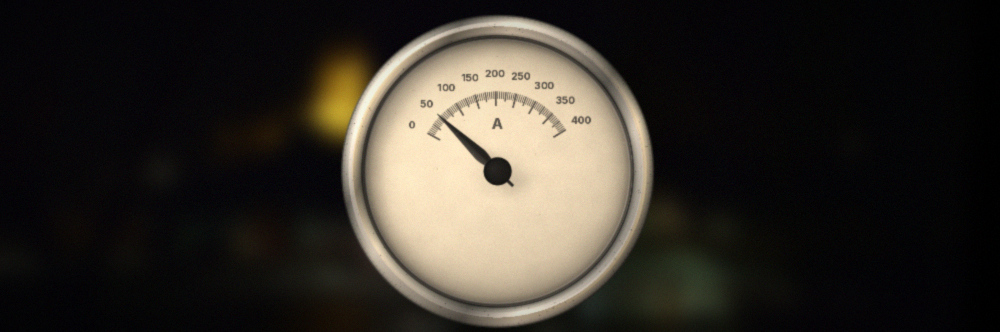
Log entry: 50 A
